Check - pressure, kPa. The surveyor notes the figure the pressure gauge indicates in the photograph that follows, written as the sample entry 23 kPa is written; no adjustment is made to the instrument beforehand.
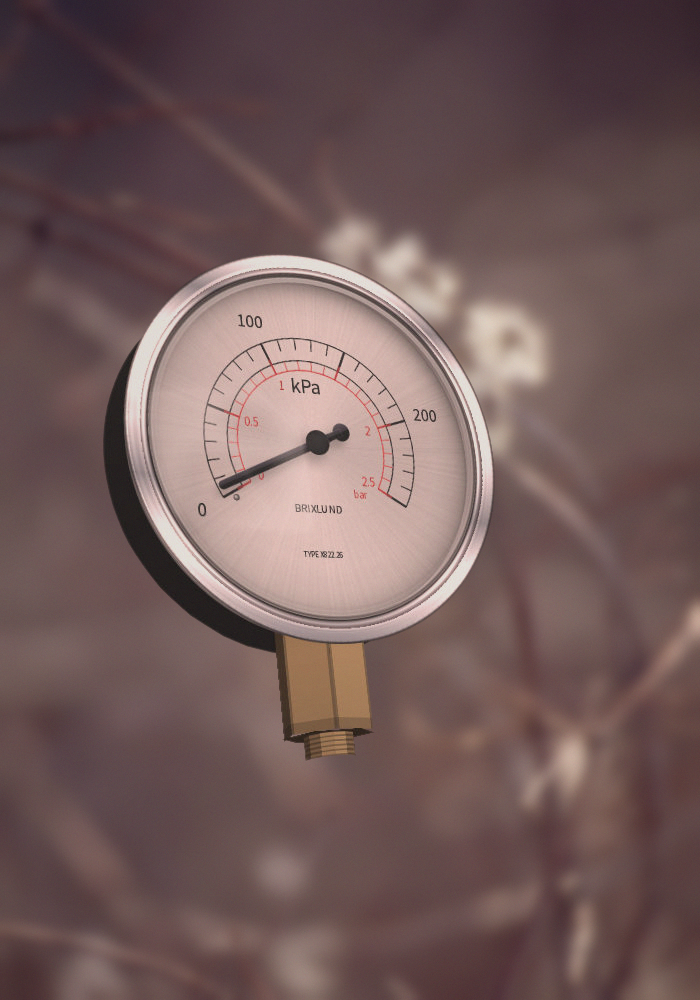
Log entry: 5 kPa
